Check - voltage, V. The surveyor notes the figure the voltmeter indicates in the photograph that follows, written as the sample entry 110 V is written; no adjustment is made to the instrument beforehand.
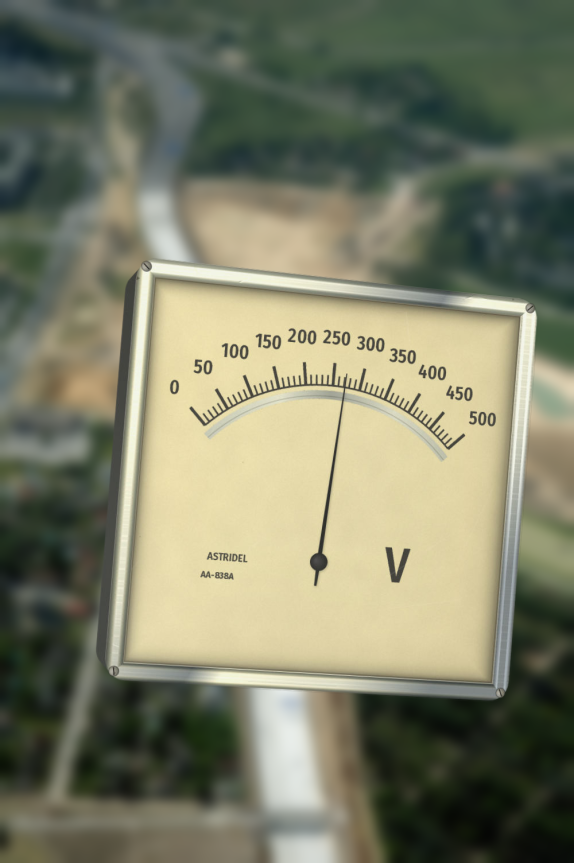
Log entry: 270 V
